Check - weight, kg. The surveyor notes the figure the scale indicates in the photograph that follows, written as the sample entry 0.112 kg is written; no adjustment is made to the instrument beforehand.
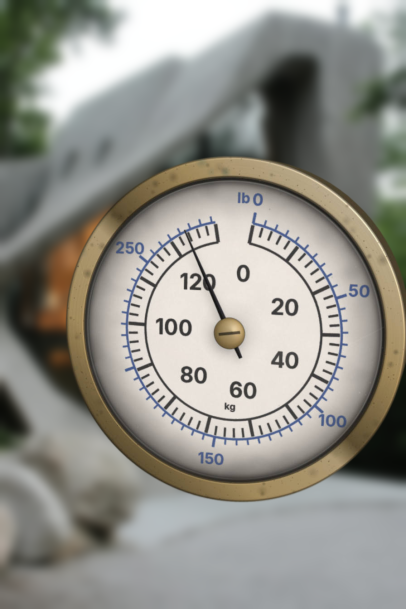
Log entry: 124 kg
